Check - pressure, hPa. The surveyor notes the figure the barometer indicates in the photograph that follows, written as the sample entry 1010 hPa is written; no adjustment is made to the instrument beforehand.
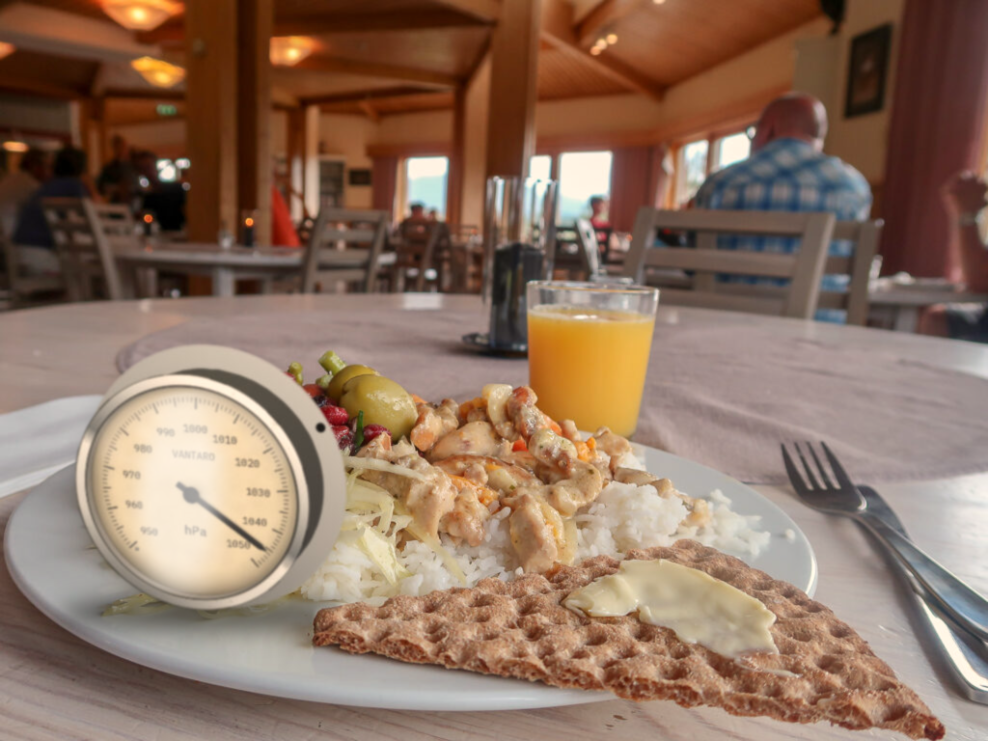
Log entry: 1045 hPa
